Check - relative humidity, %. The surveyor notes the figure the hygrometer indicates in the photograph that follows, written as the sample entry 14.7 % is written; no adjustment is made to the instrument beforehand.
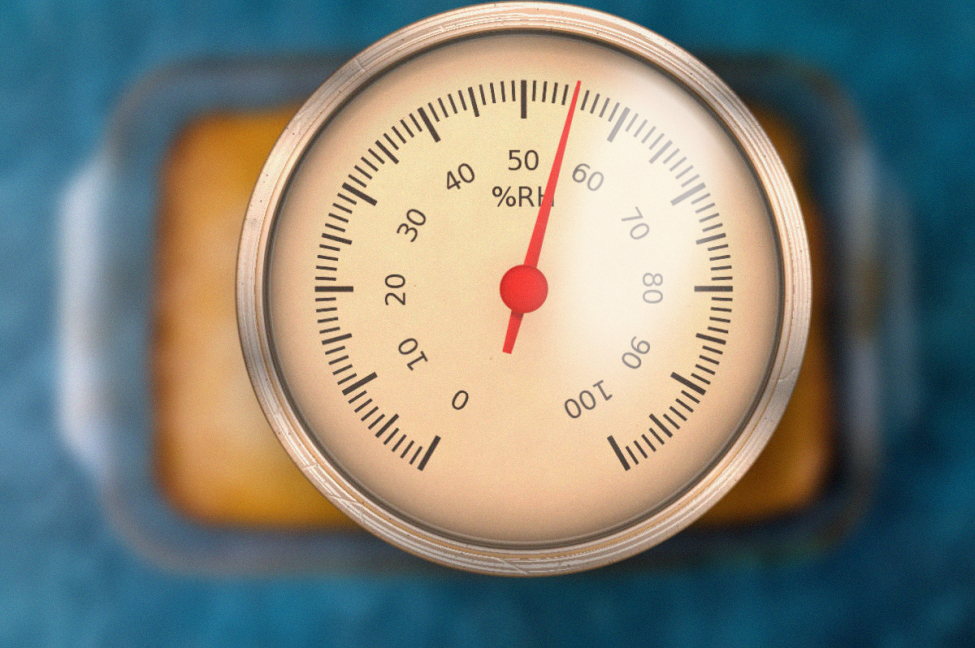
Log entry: 55 %
